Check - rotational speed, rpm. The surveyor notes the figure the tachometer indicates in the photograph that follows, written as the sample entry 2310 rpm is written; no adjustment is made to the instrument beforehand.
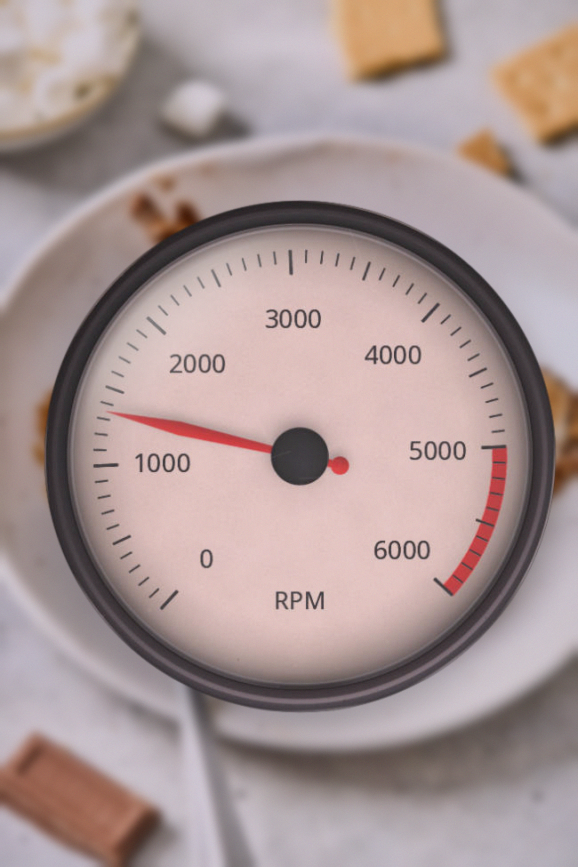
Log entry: 1350 rpm
